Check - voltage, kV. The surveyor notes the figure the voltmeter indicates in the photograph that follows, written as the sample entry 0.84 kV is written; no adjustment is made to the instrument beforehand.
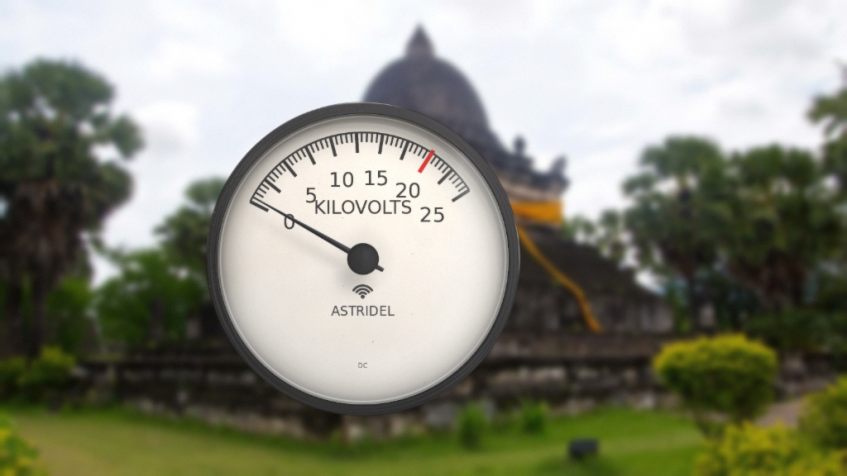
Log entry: 0.5 kV
